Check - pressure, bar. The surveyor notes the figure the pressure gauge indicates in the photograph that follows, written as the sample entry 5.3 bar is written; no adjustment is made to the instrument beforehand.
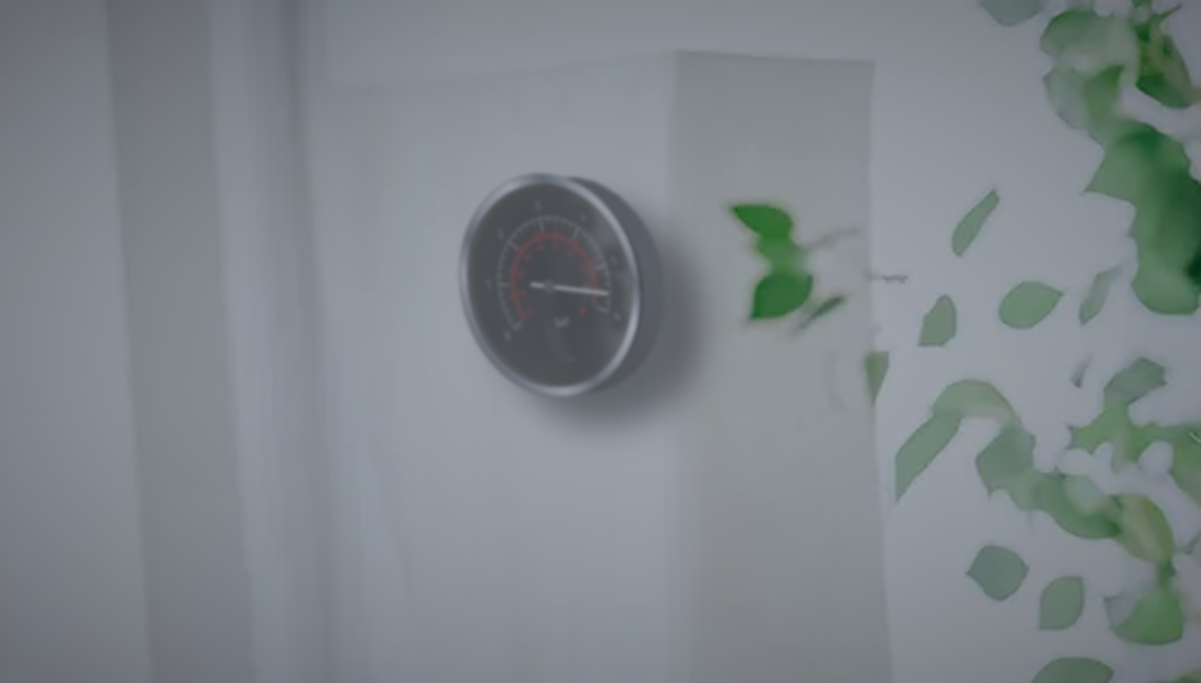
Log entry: 5.6 bar
